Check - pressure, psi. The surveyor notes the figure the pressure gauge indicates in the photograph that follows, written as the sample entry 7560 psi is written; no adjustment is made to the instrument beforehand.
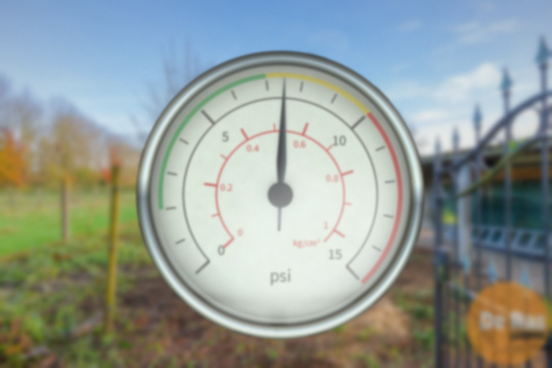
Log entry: 7.5 psi
